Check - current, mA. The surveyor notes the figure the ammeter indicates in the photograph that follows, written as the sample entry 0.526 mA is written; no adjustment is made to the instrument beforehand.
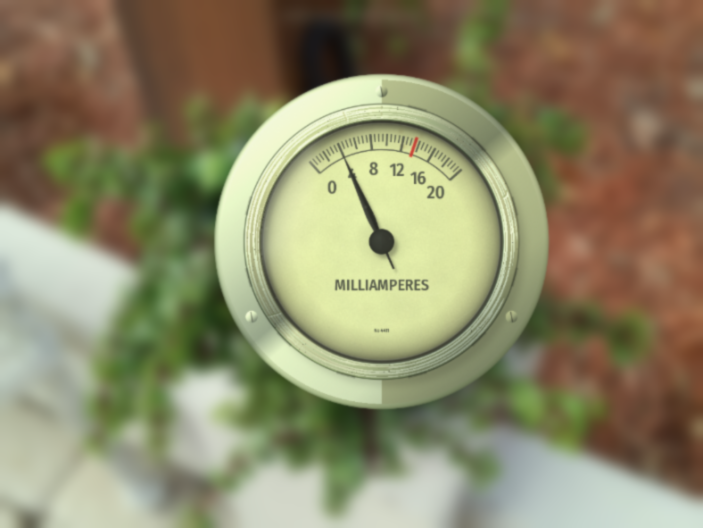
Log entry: 4 mA
